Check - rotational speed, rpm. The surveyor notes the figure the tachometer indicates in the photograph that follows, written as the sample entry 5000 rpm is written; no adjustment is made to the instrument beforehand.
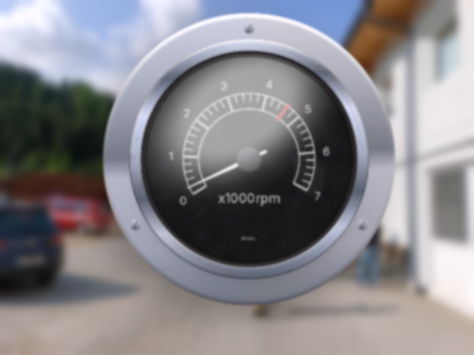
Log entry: 200 rpm
